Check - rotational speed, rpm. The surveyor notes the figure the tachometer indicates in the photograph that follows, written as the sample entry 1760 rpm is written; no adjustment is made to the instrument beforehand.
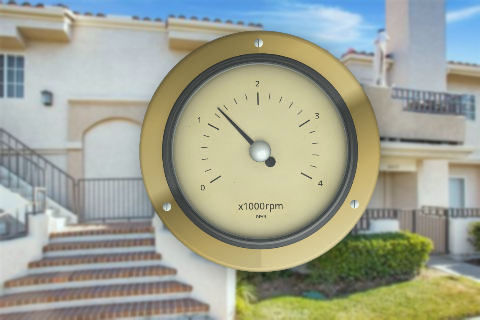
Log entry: 1300 rpm
